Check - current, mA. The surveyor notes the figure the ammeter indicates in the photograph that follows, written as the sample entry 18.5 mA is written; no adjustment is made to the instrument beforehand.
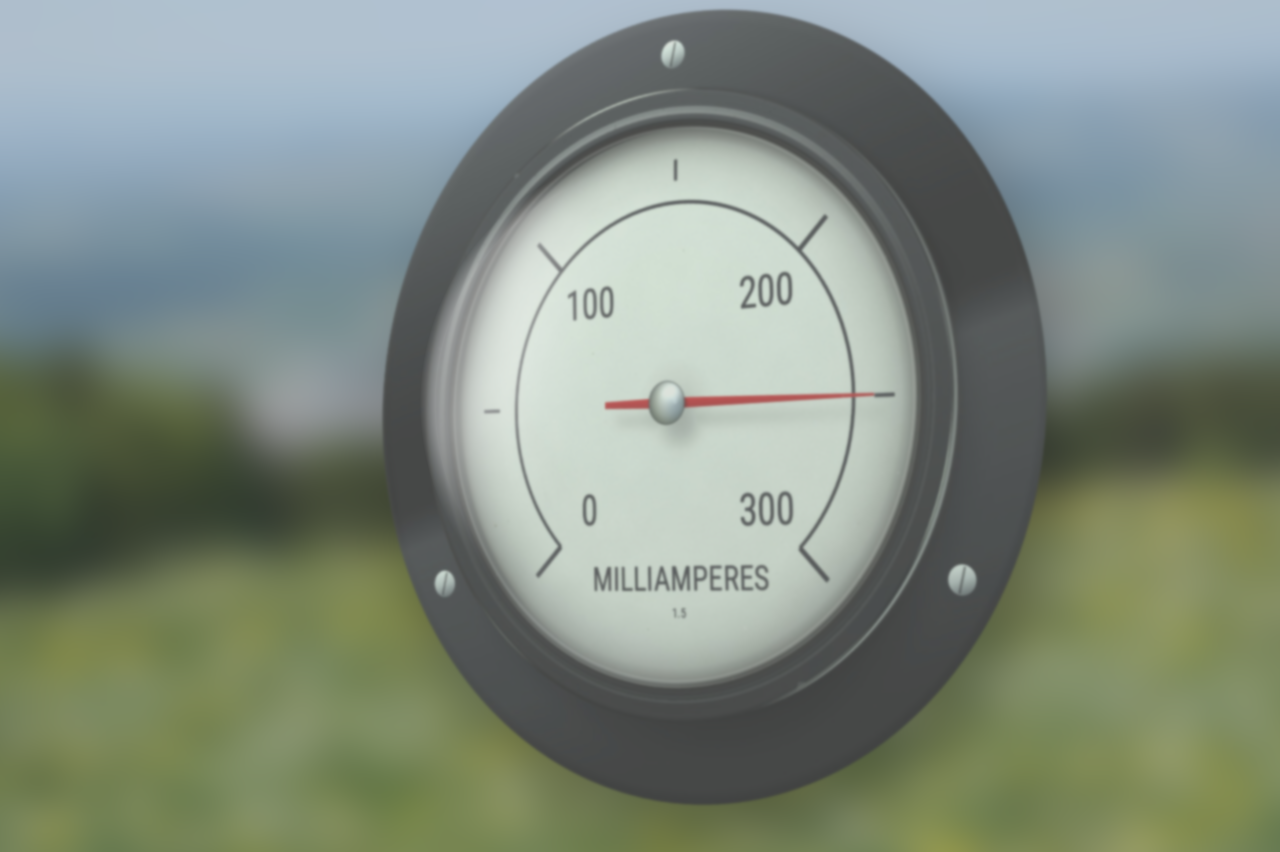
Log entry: 250 mA
